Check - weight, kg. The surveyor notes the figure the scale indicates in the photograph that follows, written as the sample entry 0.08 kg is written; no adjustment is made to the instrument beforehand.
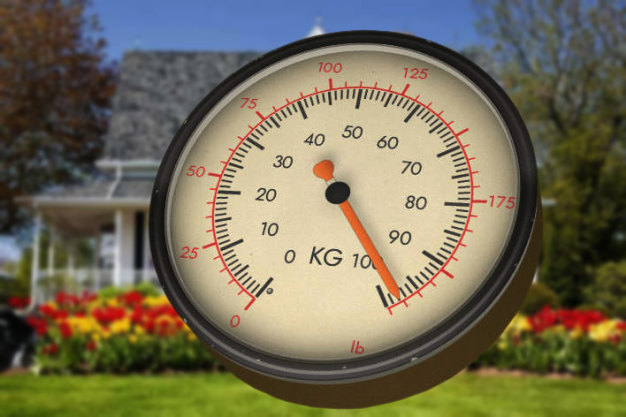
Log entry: 98 kg
